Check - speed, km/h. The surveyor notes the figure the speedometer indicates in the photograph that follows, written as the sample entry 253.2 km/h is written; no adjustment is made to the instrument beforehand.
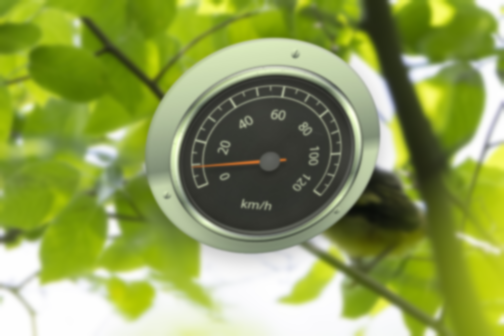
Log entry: 10 km/h
